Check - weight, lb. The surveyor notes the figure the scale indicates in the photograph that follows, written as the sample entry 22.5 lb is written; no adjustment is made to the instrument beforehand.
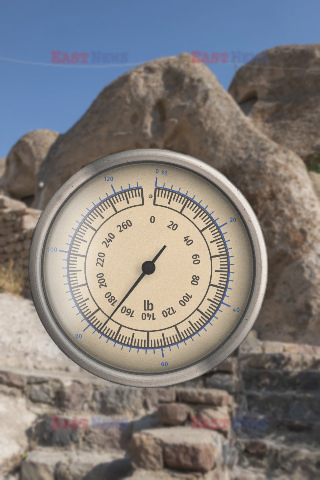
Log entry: 170 lb
